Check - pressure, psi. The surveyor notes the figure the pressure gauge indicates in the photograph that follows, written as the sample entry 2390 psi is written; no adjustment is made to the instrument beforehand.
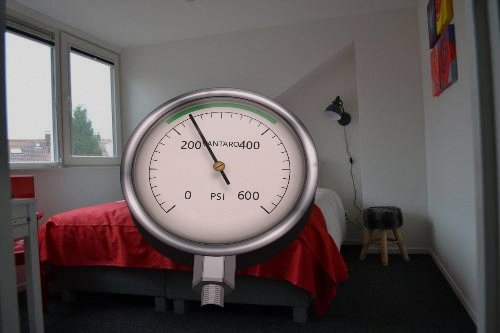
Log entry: 240 psi
